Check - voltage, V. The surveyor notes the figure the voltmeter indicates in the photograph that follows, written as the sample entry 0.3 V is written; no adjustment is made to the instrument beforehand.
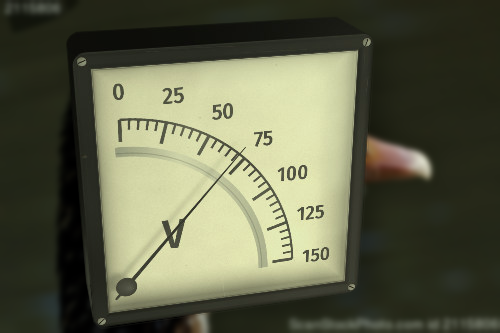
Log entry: 70 V
